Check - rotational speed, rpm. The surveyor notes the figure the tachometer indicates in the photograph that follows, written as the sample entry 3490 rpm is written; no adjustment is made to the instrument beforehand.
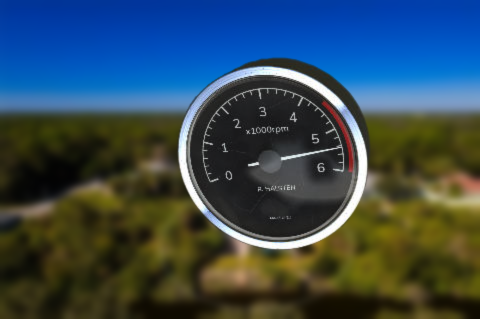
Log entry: 5400 rpm
